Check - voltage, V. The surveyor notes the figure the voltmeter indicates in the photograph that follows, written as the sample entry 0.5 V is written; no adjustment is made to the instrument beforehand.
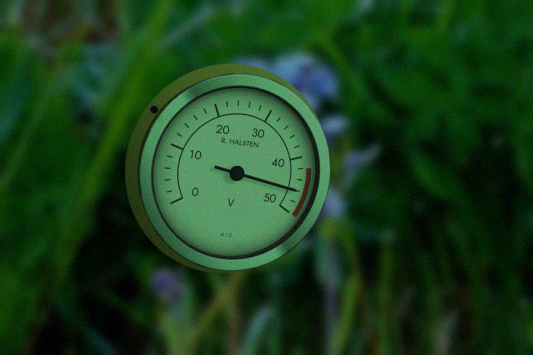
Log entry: 46 V
